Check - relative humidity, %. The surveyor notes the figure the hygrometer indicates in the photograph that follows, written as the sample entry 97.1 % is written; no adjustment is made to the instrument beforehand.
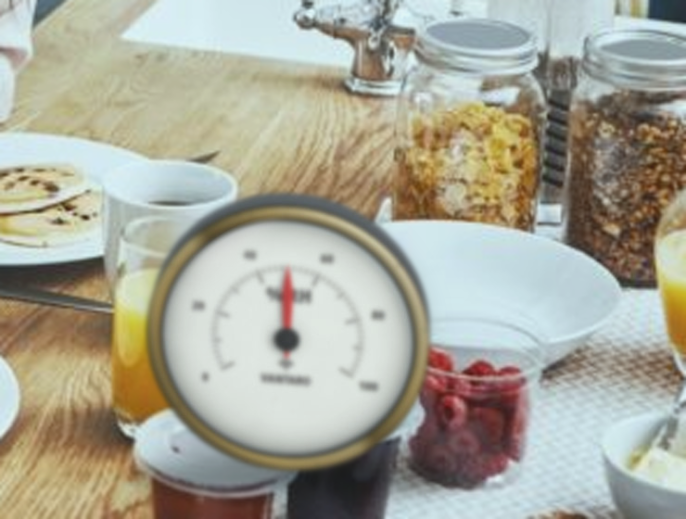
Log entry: 50 %
